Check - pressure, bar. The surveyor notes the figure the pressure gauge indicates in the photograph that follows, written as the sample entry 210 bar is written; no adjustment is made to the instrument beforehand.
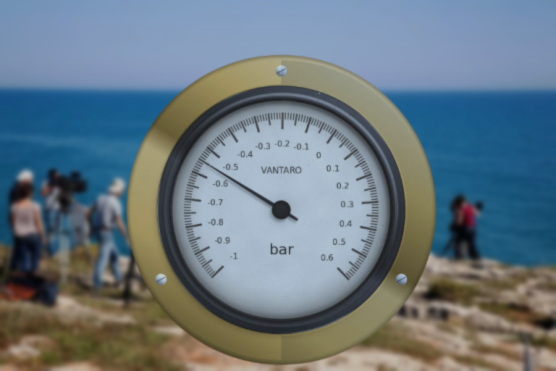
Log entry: -0.55 bar
